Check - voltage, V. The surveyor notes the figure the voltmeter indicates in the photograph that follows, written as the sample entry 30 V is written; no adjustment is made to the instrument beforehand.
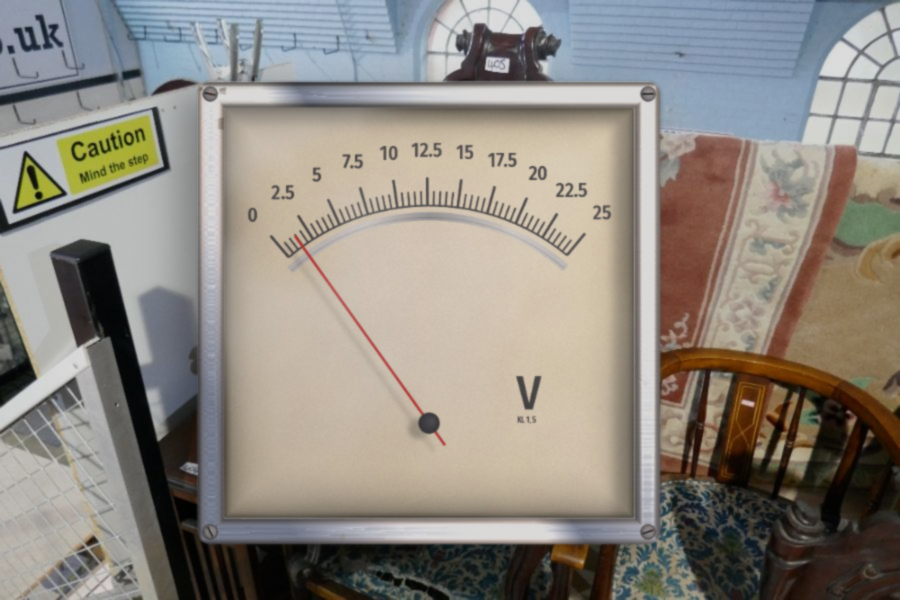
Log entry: 1.5 V
